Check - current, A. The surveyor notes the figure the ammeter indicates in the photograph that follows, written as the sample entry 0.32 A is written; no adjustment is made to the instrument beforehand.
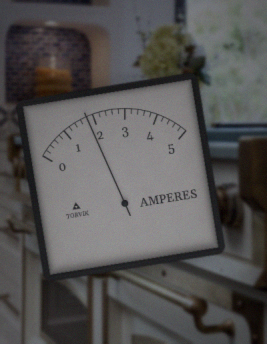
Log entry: 1.8 A
